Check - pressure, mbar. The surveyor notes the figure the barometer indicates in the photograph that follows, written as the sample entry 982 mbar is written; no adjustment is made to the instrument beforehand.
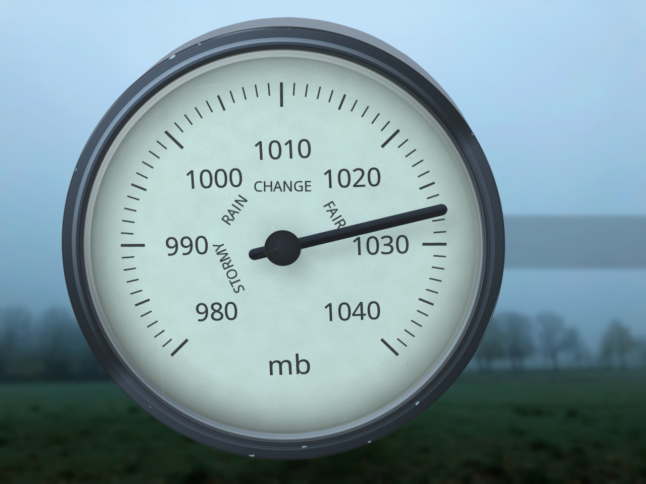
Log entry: 1027 mbar
